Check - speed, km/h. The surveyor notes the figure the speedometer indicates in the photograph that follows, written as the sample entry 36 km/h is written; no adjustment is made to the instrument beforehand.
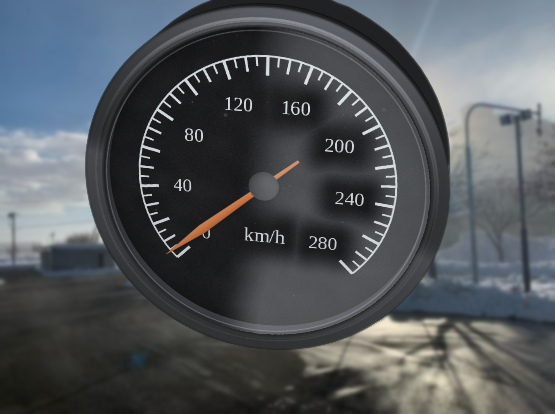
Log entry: 5 km/h
